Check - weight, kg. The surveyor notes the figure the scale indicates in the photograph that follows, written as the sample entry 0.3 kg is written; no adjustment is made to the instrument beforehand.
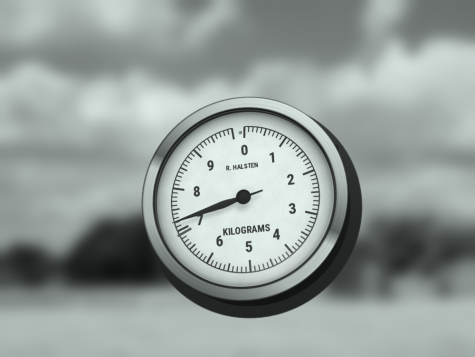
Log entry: 7.2 kg
